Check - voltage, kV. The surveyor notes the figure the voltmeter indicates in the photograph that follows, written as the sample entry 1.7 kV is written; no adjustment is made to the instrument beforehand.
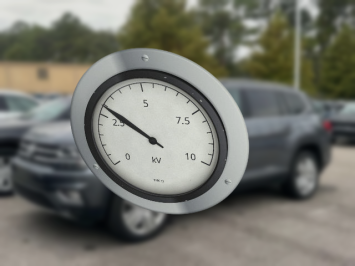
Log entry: 3 kV
